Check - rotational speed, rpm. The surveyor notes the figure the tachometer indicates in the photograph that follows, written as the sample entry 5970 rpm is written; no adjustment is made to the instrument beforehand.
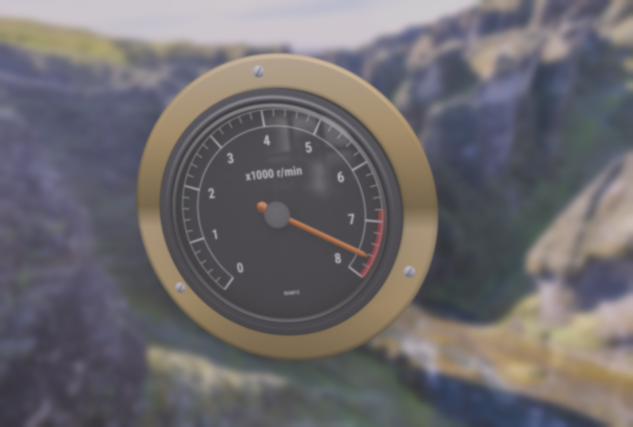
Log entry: 7600 rpm
